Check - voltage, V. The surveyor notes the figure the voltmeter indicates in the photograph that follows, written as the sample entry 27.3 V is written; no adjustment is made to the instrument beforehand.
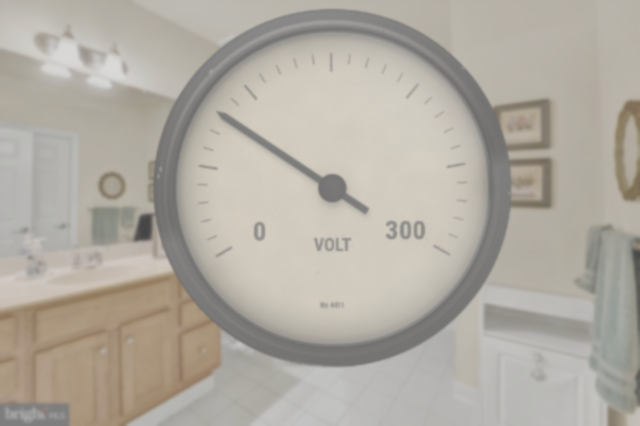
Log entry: 80 V
